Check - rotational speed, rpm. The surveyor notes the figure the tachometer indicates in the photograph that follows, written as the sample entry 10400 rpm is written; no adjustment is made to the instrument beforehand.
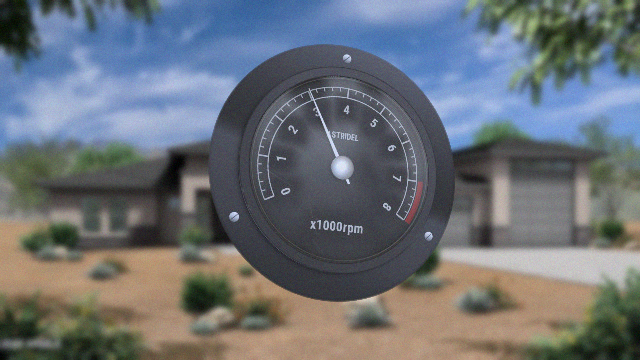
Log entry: 3000 rpm
